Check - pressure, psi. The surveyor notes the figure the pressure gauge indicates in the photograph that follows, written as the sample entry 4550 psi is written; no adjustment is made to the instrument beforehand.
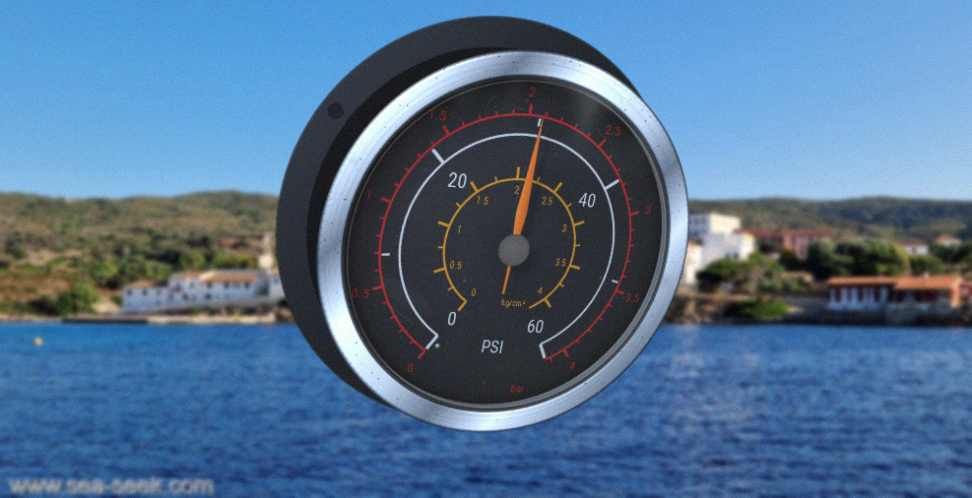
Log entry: 30 psi
